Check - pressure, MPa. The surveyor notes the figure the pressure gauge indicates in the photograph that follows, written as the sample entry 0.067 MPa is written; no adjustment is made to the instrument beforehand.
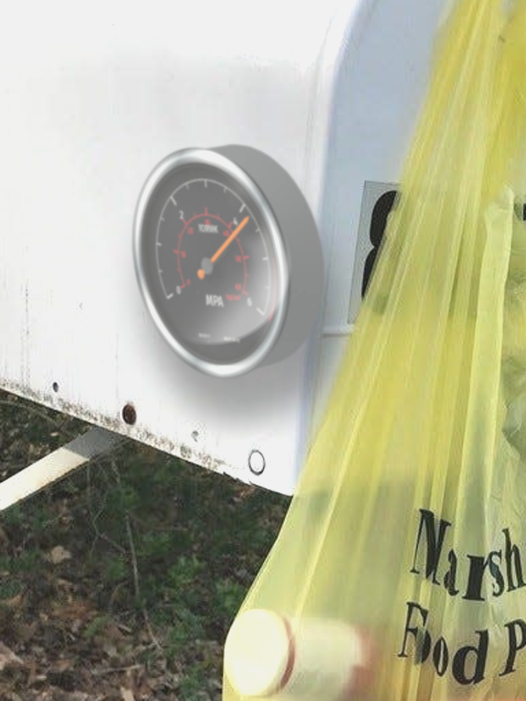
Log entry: 4.25 MPa
